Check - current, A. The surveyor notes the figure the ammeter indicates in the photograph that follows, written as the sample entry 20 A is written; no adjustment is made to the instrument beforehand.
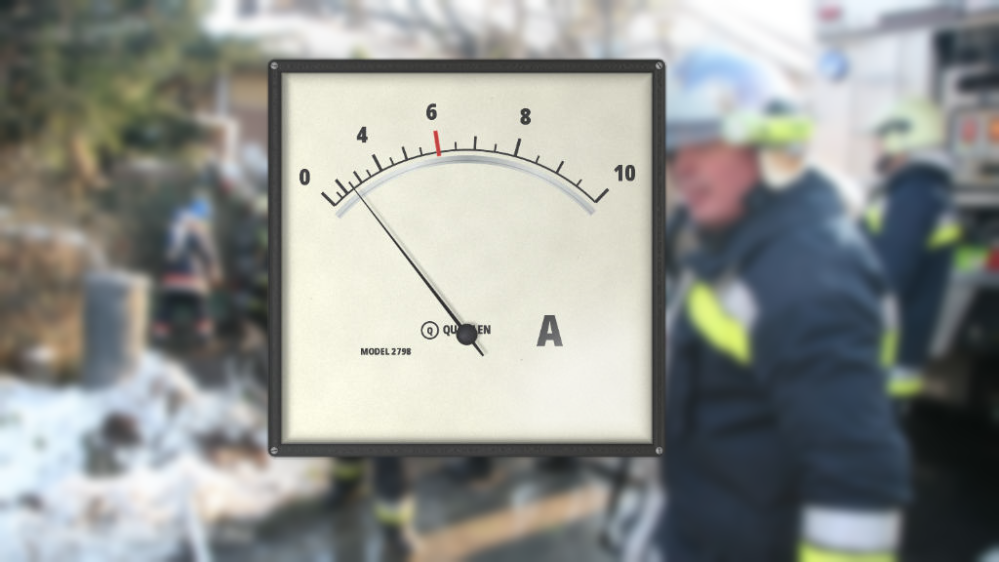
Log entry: 2.5 A
